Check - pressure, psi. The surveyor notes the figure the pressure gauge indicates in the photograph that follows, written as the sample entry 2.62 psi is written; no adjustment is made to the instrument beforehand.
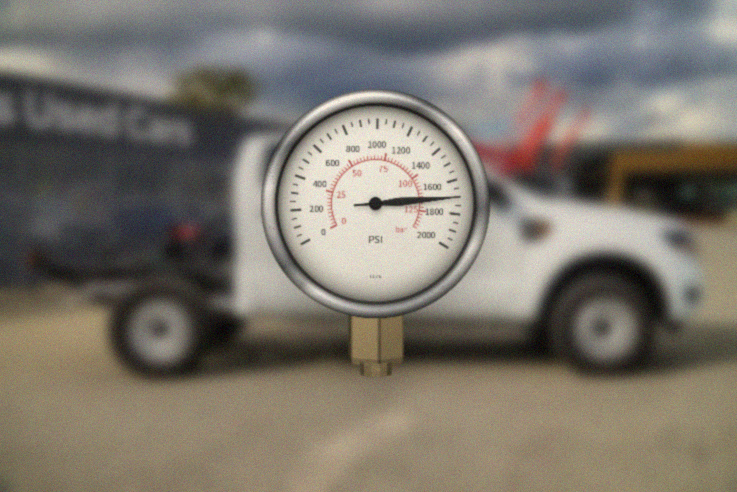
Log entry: 1700 psi
